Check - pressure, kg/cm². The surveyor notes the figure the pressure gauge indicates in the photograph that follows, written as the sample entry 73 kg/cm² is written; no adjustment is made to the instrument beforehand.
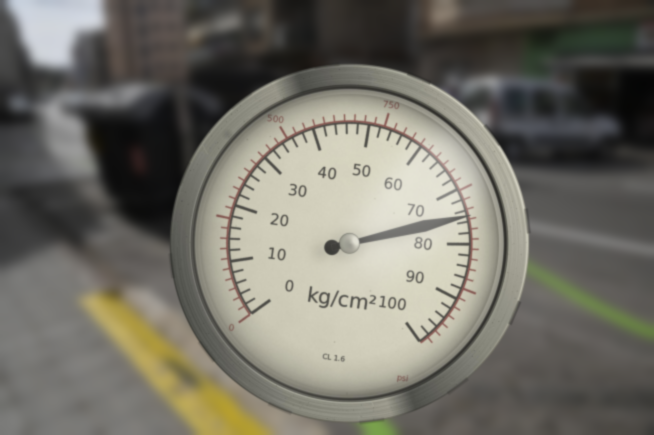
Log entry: 75 kg/cm²
